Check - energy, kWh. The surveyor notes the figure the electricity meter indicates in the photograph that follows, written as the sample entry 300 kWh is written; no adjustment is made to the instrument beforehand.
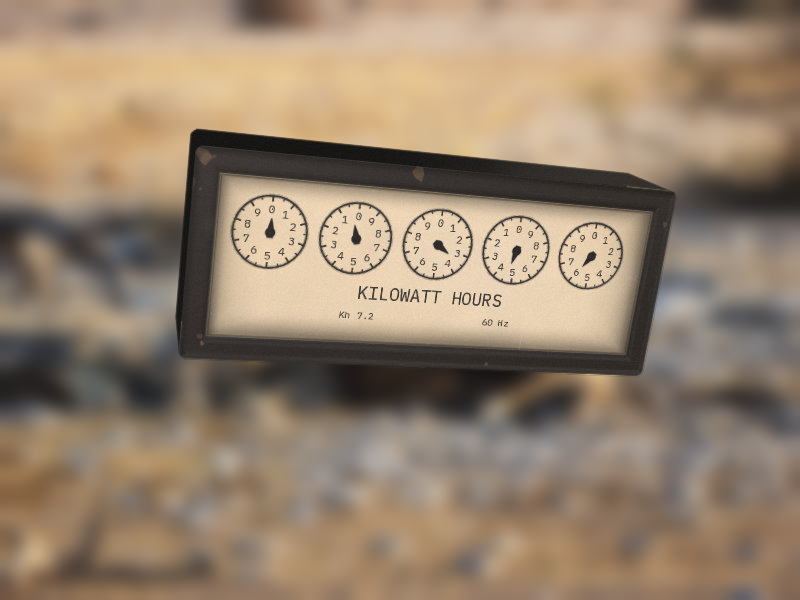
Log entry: 346 kWh
